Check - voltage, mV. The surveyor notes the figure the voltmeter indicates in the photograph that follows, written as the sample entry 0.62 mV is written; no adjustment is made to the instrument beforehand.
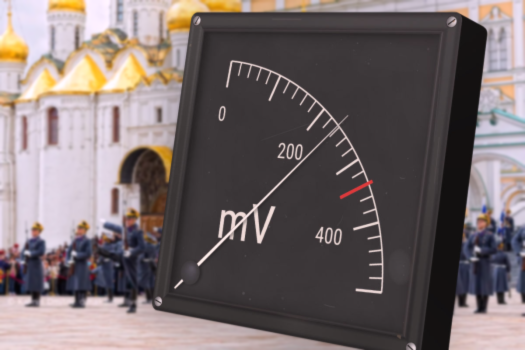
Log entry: 240 mV
